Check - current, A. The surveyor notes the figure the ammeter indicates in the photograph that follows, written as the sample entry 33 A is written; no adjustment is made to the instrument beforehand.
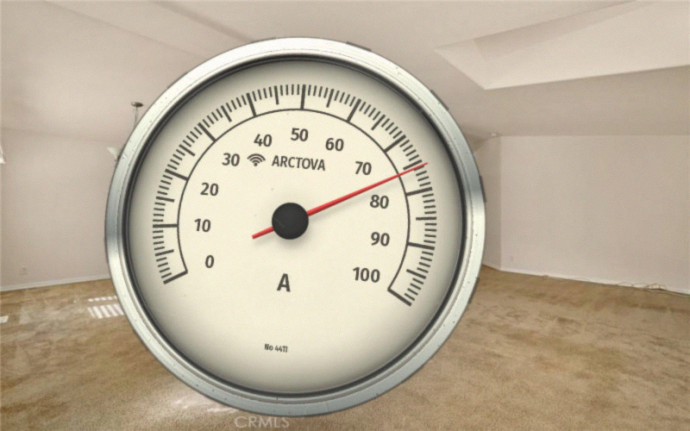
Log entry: 76 A
